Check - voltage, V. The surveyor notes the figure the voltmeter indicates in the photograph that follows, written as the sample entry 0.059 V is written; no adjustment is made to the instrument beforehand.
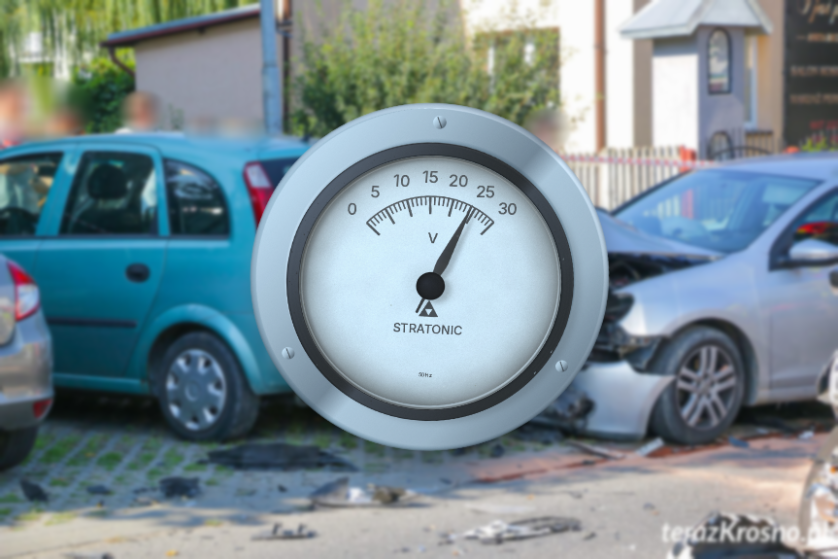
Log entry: 24 V
